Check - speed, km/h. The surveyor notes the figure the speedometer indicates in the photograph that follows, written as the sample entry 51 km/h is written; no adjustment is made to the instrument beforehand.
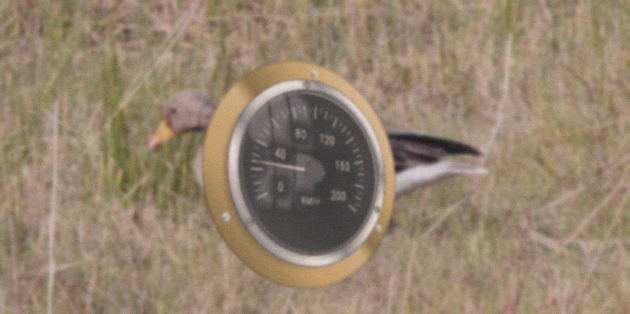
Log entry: 25 km/h
